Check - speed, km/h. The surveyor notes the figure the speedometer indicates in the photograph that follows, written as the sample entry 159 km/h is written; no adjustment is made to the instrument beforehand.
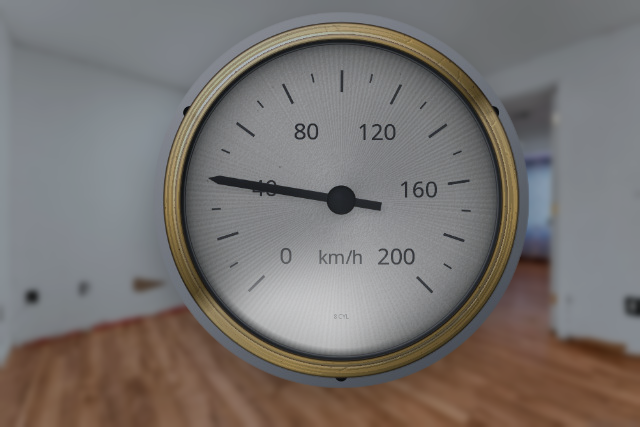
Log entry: 40 km/h
